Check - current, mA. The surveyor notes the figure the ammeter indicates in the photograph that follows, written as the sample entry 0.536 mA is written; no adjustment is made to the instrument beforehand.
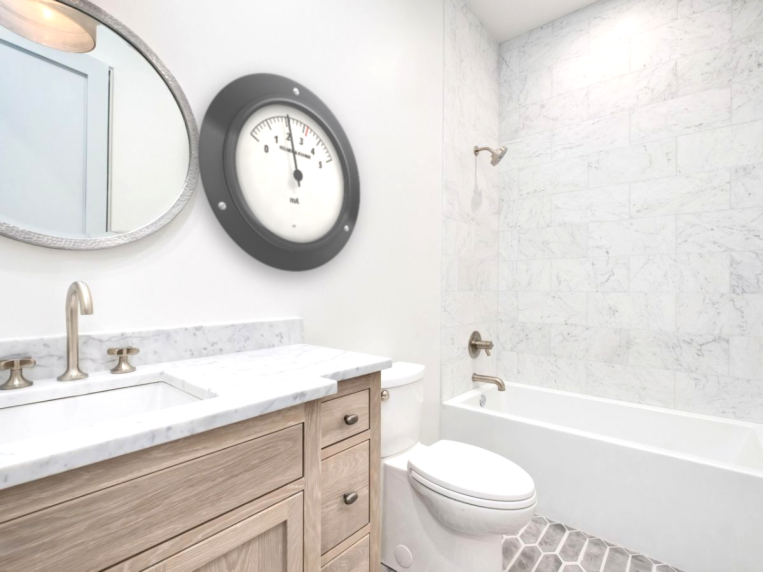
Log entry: 2 mA
